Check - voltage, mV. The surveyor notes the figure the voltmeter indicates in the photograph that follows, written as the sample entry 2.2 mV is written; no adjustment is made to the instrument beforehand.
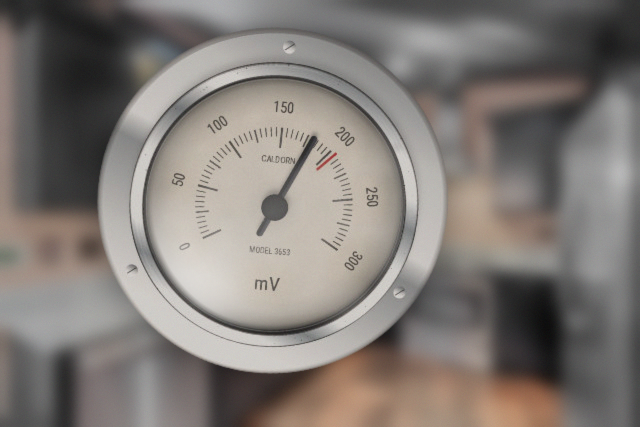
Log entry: 180 mV
